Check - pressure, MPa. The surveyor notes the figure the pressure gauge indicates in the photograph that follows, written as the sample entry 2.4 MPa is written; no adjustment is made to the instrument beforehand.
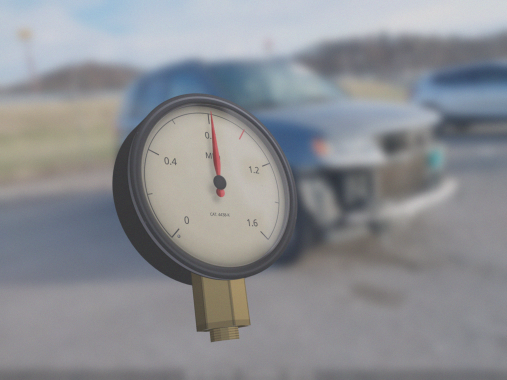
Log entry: 0.8 MPa
